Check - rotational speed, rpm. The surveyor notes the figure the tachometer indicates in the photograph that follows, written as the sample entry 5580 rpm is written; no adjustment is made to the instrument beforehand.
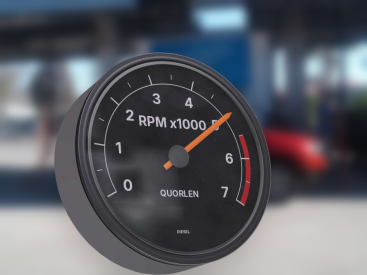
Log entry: 5000 rpm
